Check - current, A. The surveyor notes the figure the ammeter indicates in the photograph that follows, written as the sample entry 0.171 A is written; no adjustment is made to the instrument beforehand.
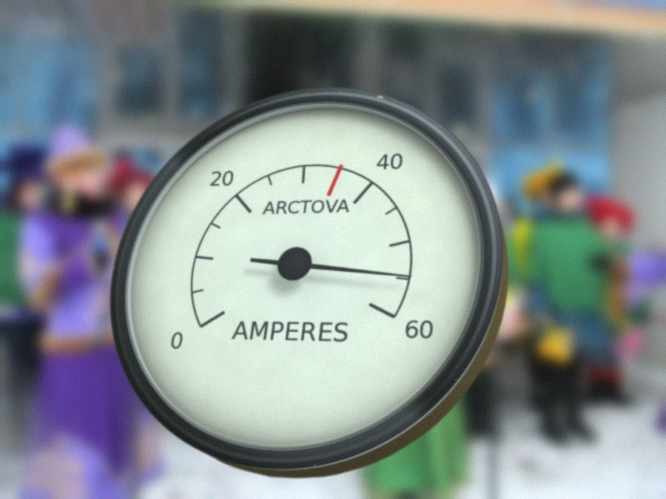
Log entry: 55 A
